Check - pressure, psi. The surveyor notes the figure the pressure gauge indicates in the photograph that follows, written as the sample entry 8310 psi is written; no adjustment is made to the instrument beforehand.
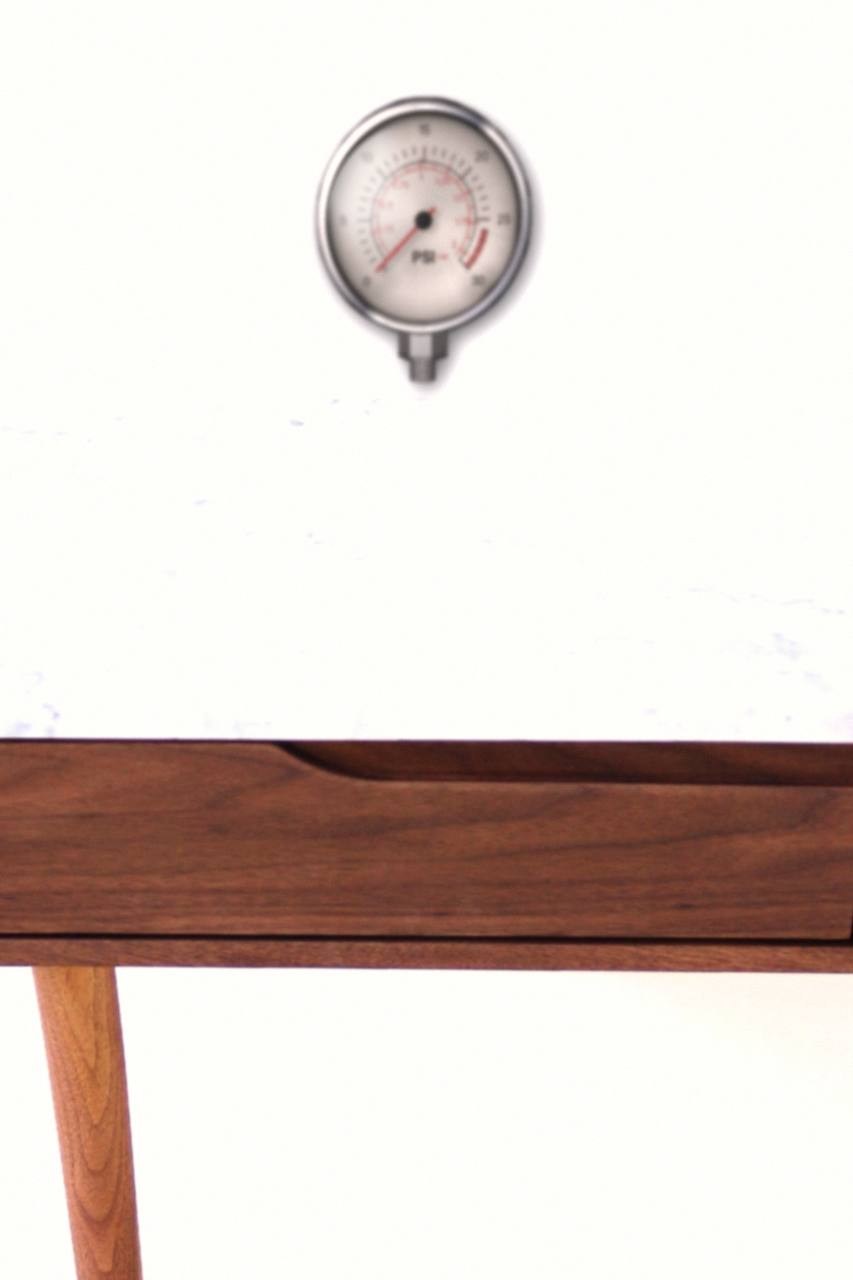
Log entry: 0 psi
